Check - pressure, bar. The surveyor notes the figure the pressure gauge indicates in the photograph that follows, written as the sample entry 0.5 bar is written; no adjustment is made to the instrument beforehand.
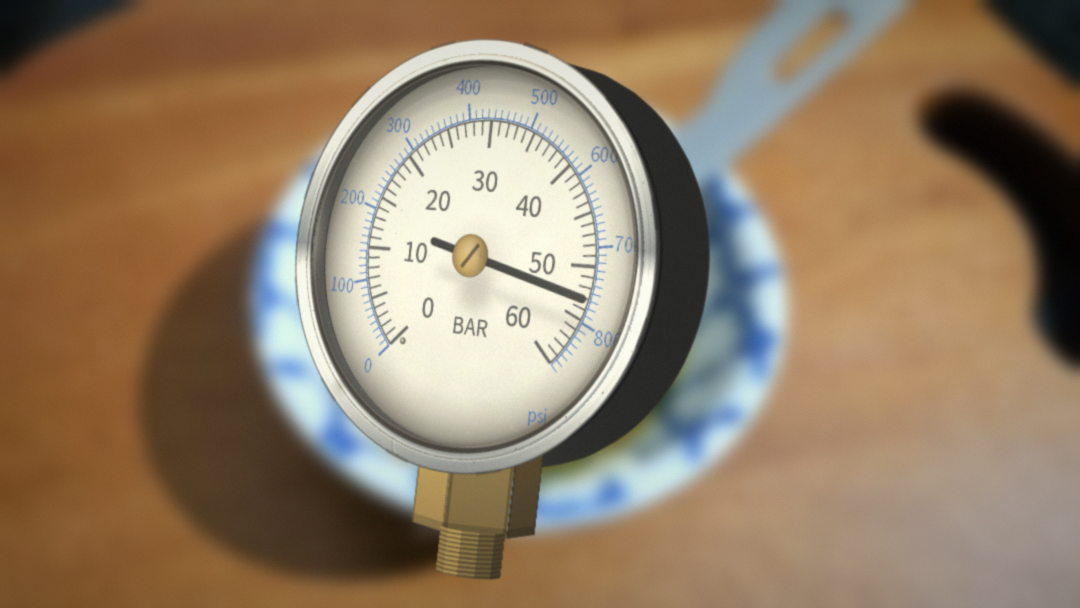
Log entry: 53 bar
